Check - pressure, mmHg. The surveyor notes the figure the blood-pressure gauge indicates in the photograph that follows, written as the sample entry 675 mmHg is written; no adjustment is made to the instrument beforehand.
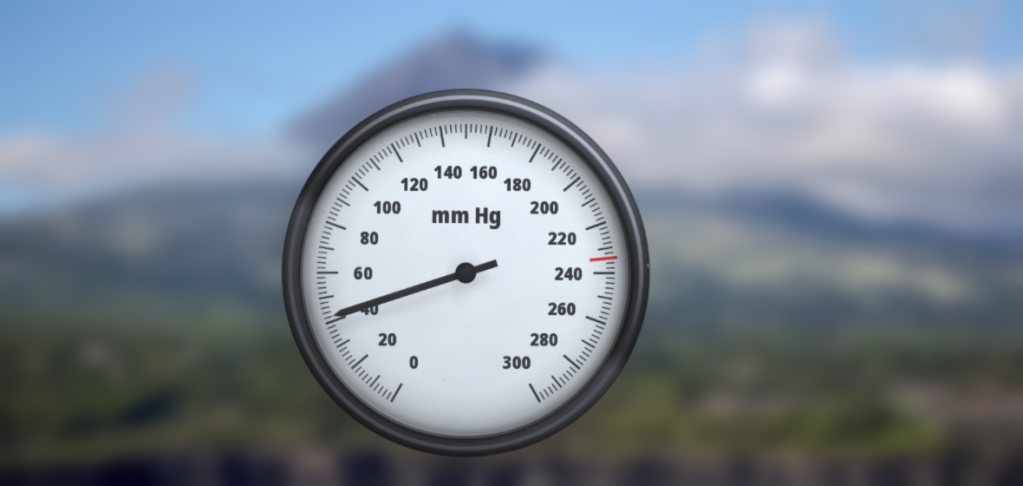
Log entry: 42 mmHg
